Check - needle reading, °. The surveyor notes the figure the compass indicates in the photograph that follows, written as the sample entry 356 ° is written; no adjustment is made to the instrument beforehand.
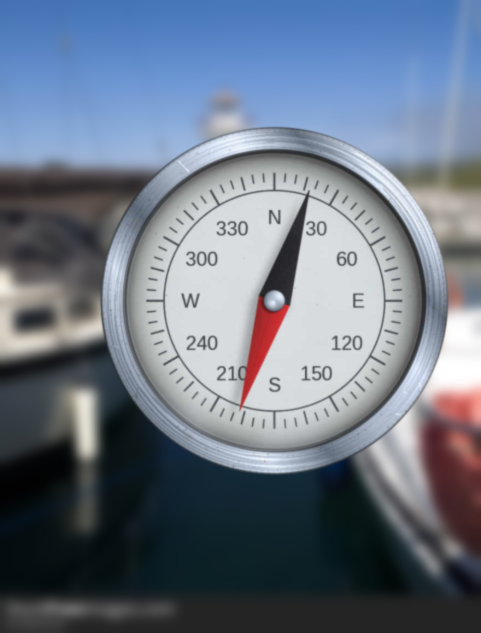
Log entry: 197.5 °
